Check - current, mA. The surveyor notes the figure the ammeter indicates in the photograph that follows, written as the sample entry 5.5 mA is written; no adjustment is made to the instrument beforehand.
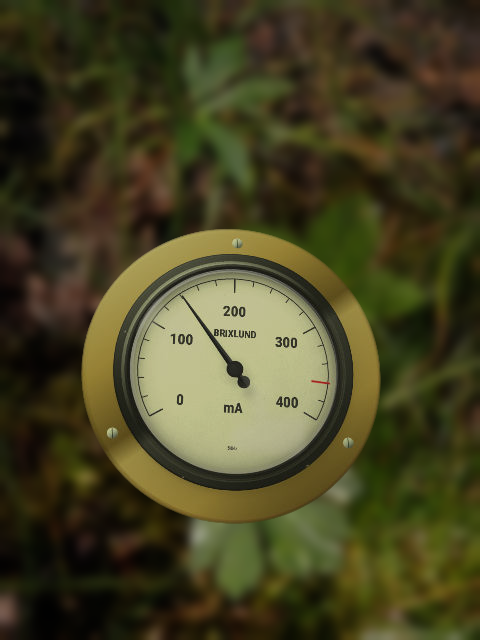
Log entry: 140 mA
